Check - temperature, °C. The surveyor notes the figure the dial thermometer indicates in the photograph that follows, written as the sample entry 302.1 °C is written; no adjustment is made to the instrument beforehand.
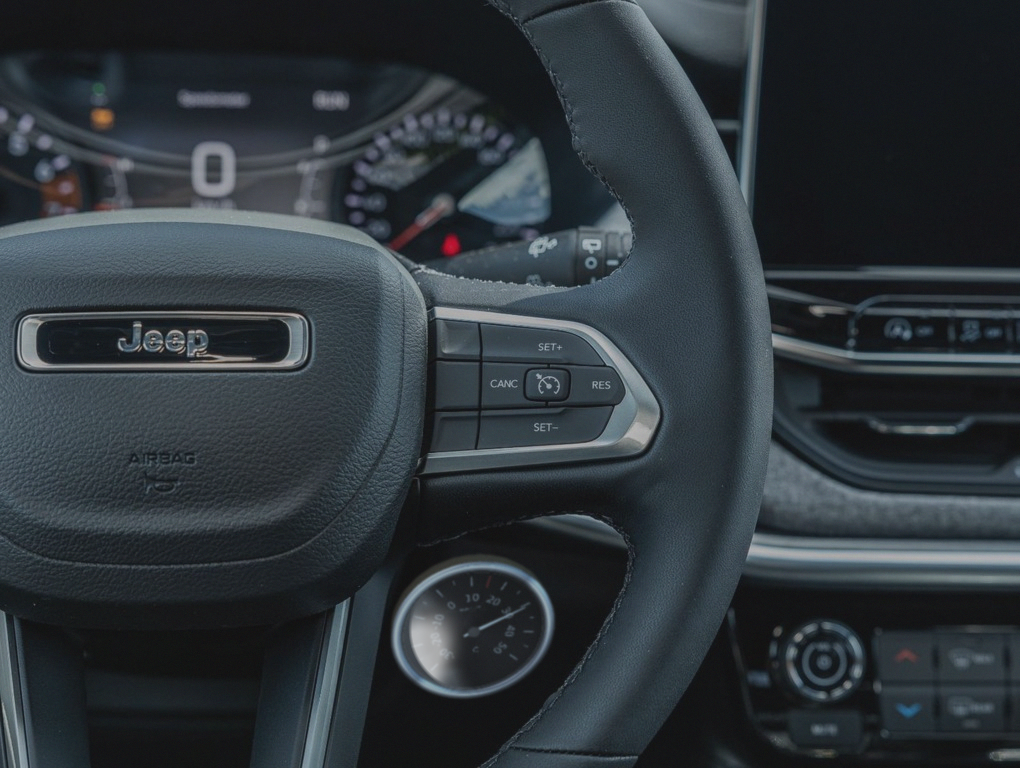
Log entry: 30 °C
